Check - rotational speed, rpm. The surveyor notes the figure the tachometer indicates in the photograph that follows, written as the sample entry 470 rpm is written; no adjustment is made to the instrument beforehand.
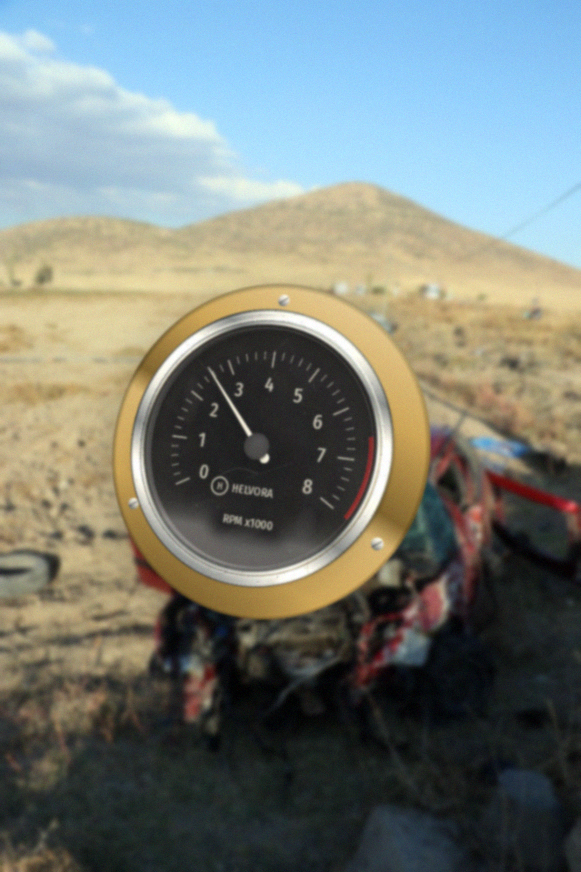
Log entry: 2600 rpm
